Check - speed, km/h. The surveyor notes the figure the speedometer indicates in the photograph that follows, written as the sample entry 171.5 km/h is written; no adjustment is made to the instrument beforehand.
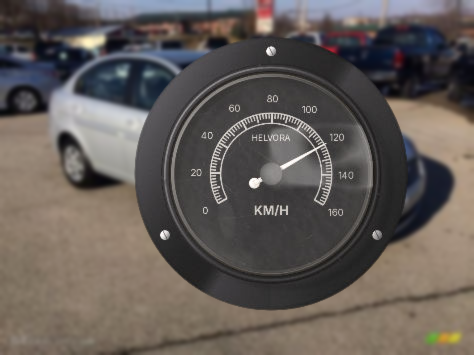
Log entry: 120 km/h
